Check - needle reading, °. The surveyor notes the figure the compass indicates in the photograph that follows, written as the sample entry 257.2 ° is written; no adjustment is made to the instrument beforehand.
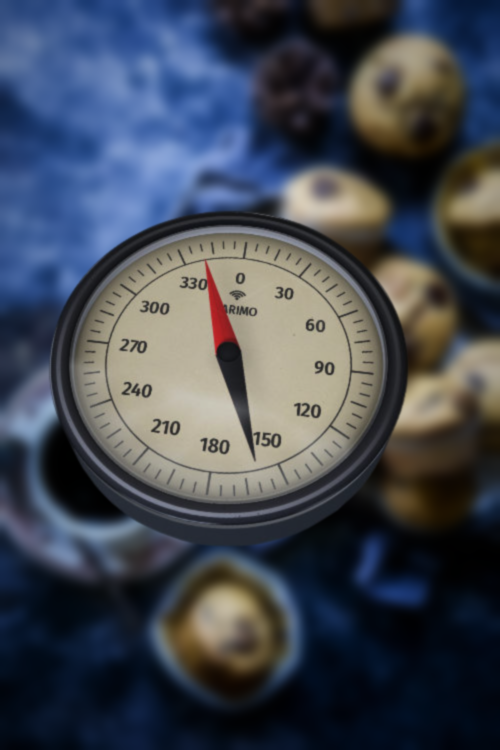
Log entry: 340 °
